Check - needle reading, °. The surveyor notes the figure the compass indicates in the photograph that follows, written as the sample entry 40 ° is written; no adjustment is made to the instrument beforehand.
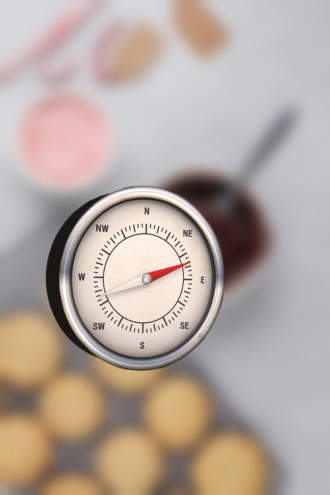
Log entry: 70 °
